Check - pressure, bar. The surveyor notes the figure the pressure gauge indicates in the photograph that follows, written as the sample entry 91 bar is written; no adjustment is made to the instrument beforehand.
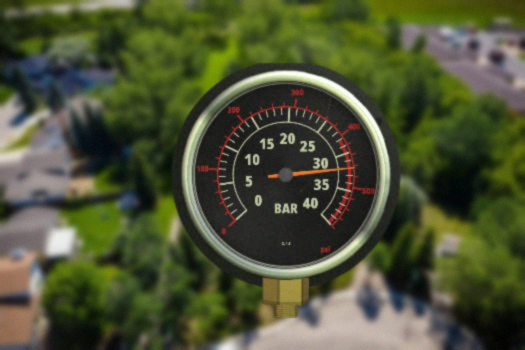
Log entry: 32 bar
